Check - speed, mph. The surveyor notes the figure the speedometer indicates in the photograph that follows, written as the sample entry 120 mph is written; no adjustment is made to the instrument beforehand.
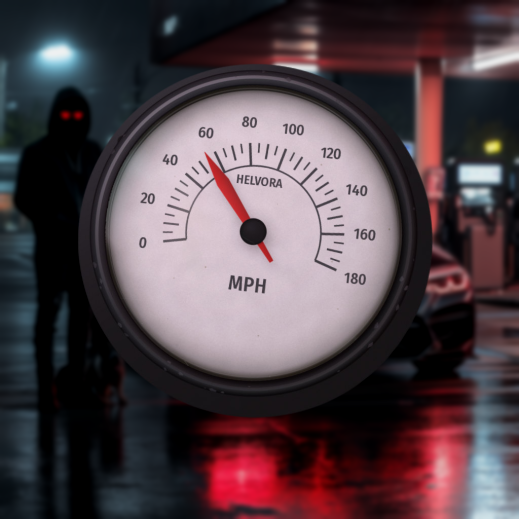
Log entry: 55 mph
